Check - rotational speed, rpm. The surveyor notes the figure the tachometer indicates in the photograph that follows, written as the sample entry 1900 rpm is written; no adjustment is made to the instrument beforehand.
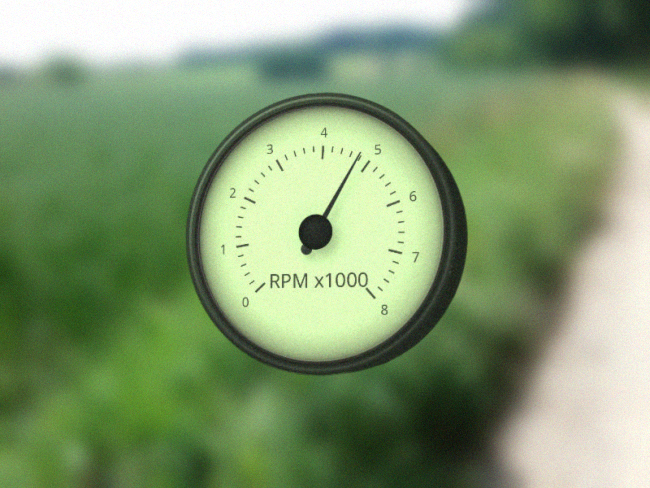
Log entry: 4800 rpm
